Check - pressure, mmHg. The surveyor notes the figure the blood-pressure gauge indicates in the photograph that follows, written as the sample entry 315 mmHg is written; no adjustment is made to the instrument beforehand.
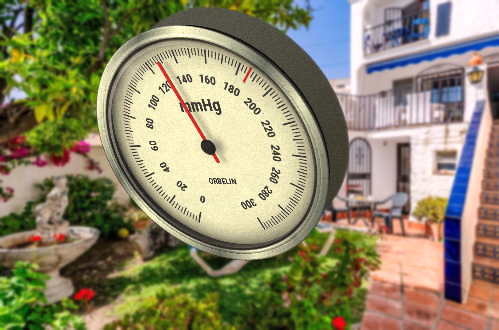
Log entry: 130 mmHg
